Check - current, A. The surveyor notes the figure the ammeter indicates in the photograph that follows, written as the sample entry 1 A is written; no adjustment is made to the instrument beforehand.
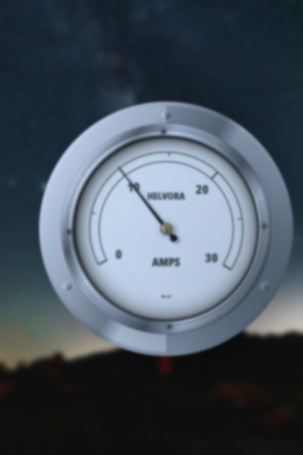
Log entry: 10 A
